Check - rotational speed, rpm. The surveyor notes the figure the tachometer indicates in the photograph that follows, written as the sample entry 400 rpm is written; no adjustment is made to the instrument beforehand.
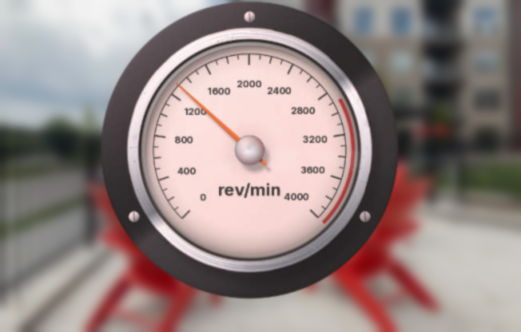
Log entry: 1300 rpm
